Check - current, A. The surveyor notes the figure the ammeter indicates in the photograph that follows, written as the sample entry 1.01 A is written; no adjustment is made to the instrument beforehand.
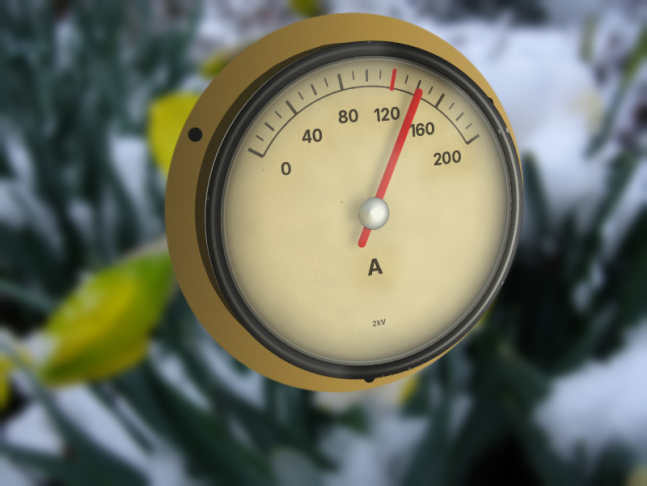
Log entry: 140 A
